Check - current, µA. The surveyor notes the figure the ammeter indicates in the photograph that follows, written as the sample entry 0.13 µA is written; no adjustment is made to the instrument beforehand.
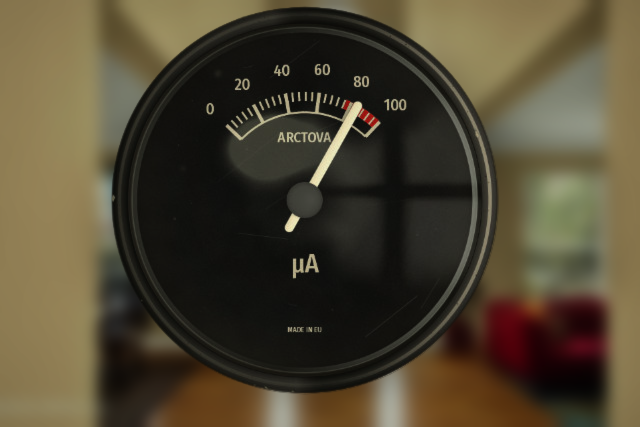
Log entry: 84 µA
